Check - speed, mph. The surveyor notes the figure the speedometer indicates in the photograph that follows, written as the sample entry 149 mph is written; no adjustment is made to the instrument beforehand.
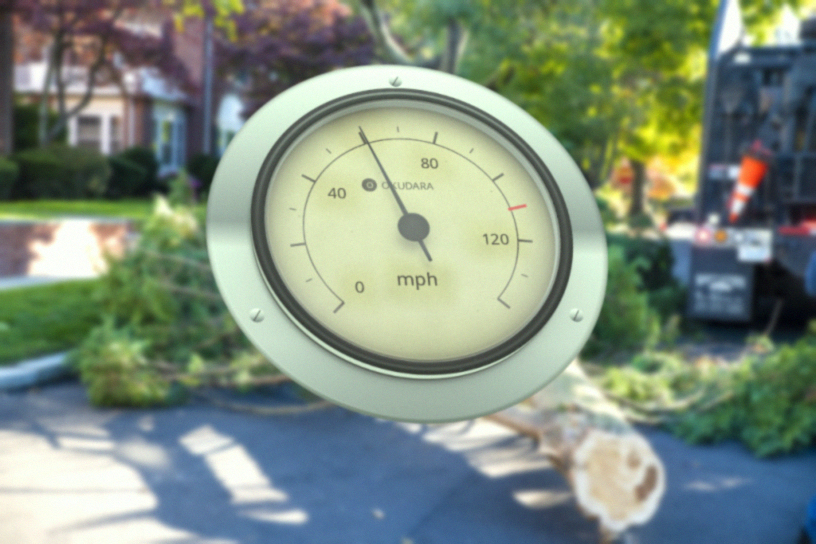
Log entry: 60 mph
